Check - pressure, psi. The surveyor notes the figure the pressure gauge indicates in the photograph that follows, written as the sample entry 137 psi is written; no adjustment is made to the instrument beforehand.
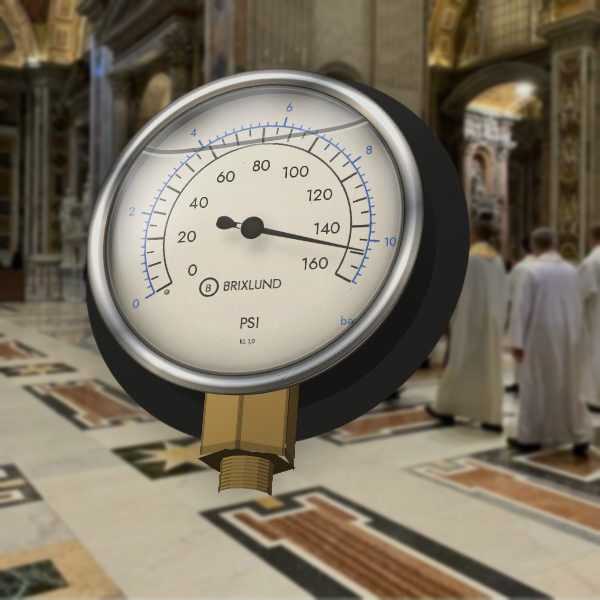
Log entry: 150 psi
